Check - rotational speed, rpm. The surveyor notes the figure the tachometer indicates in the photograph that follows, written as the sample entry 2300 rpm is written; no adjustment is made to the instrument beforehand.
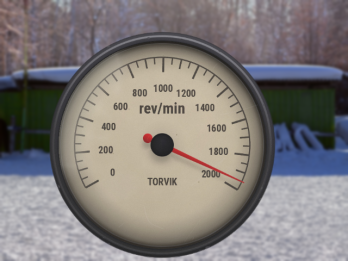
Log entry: 1950 rpm
